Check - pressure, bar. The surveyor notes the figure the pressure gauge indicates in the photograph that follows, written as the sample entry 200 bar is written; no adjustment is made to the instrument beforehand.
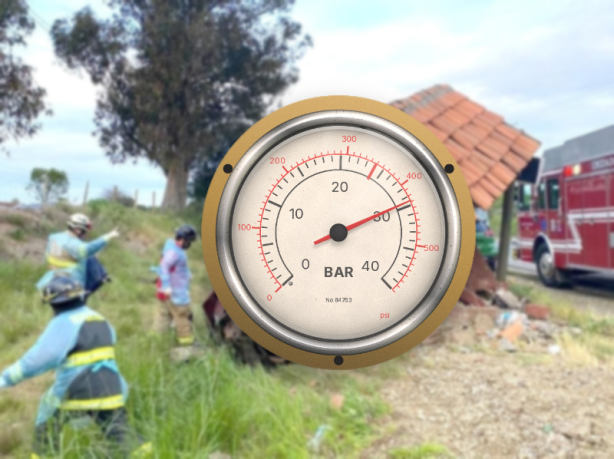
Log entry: 29.5 bar
